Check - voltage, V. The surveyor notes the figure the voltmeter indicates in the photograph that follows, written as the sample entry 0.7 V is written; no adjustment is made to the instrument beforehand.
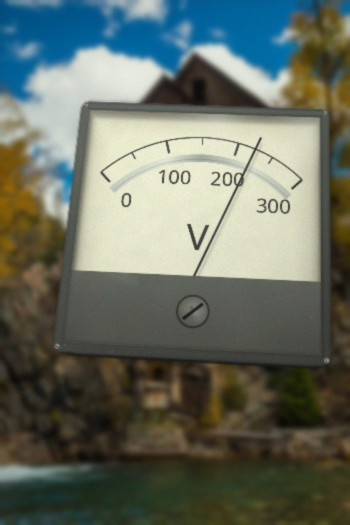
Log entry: 225 V
